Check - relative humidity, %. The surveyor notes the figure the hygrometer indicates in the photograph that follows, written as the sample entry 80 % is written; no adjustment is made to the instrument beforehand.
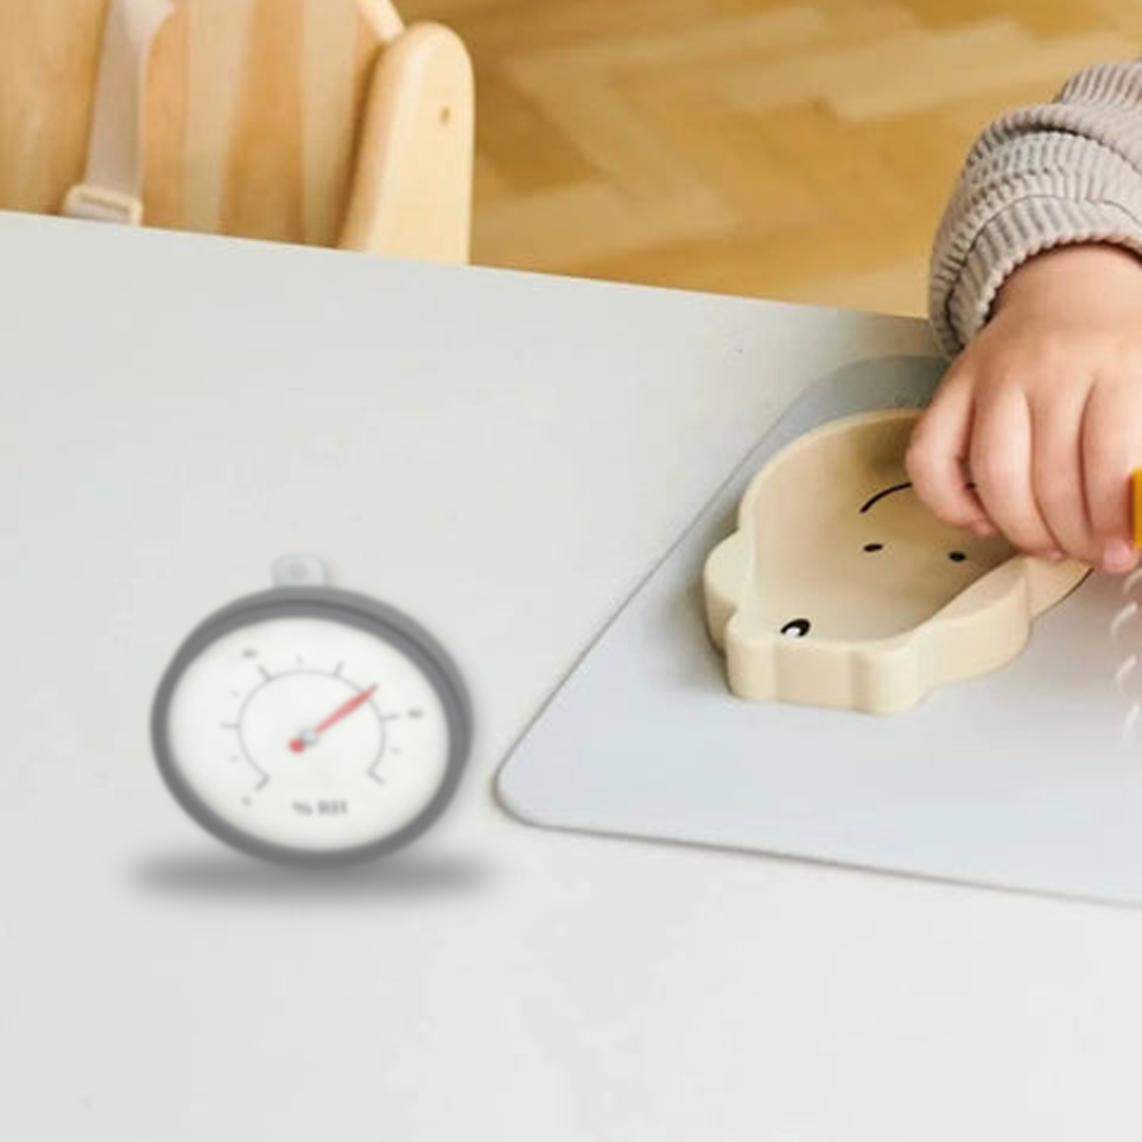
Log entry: 70 %
